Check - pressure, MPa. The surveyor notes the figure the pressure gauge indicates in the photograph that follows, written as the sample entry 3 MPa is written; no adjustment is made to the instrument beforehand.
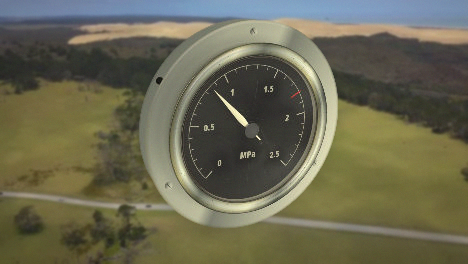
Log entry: 0.85 MPa
